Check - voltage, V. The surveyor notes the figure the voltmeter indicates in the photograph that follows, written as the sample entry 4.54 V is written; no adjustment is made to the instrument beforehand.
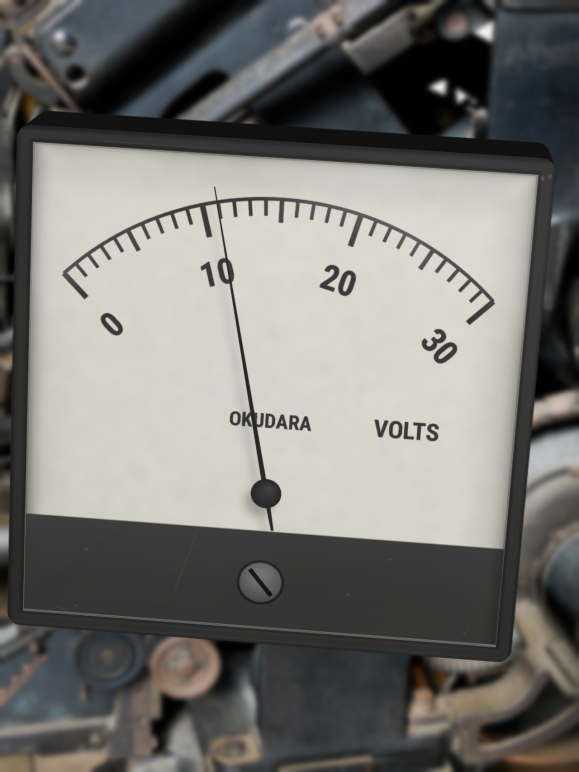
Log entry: 11 V
